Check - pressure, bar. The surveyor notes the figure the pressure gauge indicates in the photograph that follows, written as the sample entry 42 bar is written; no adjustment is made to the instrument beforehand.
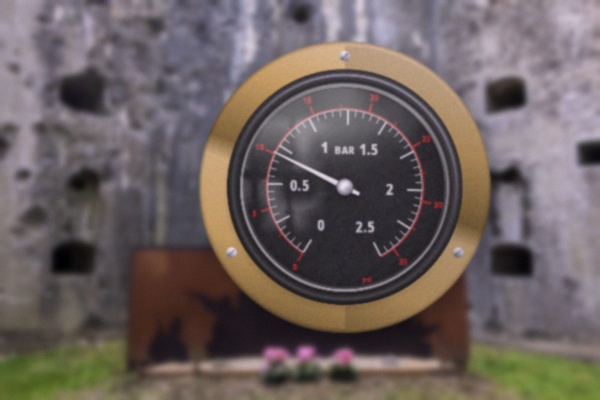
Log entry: 0.7 bar
